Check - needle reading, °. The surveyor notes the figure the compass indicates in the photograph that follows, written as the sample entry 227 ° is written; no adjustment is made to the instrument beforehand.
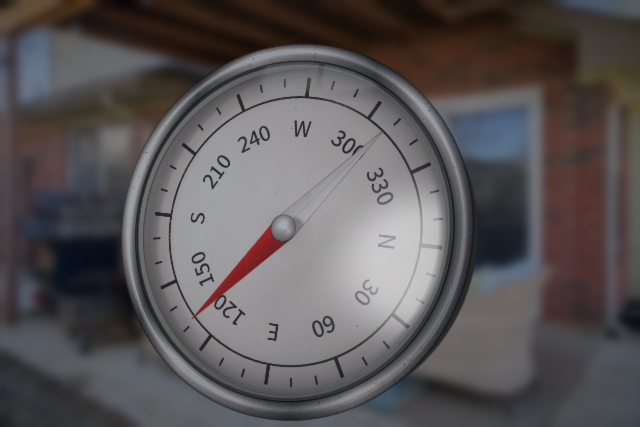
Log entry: 130 °
